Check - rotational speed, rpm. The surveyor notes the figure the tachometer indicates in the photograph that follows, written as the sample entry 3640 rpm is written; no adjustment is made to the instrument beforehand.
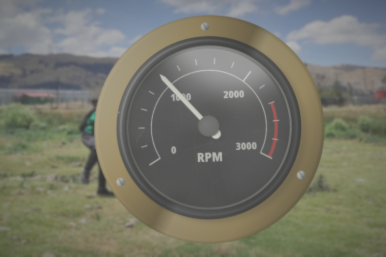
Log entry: 1000 rpm
